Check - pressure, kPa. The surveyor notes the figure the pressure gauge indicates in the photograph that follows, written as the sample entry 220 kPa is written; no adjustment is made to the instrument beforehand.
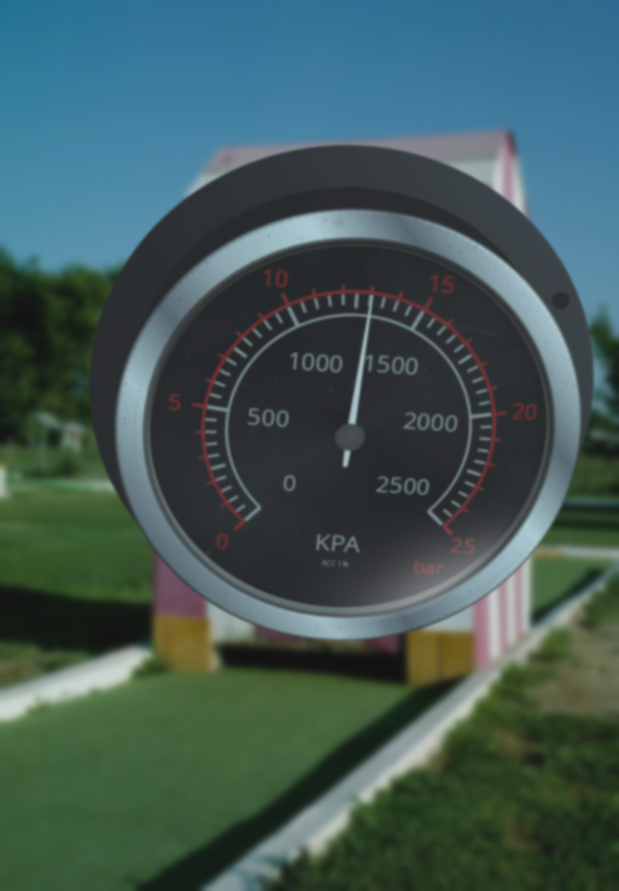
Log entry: 1300 kPa
